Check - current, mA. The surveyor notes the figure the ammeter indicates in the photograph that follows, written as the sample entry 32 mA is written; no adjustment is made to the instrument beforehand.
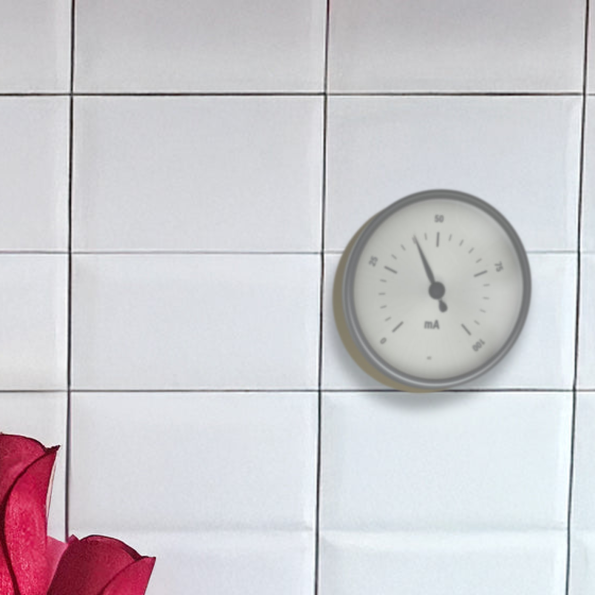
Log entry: 40 mA
